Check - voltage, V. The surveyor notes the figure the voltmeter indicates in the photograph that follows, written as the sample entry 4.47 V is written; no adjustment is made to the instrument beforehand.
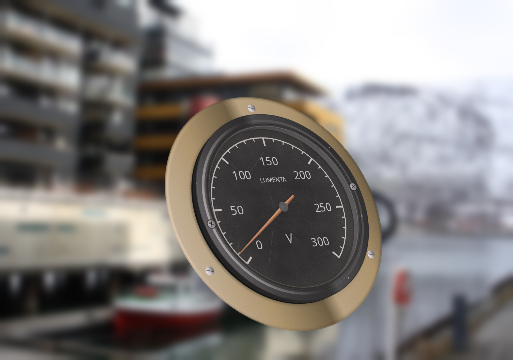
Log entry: 10 V
